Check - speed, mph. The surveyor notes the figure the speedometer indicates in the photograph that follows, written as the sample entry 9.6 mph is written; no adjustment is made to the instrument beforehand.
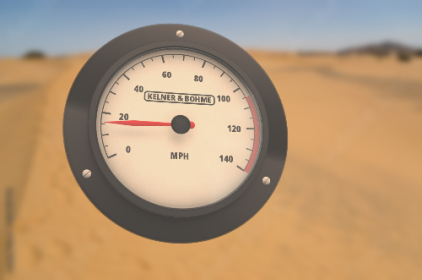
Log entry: 15 mph
